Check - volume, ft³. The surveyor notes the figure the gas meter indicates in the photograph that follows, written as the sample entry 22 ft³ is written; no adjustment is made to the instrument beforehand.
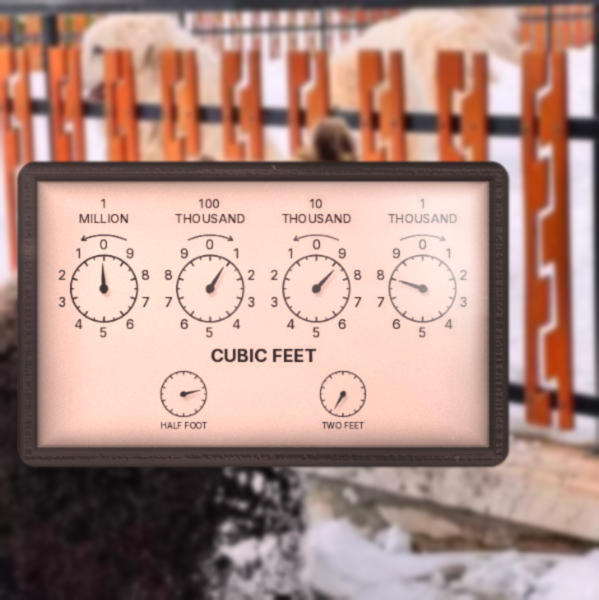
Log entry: 8800 ft³
